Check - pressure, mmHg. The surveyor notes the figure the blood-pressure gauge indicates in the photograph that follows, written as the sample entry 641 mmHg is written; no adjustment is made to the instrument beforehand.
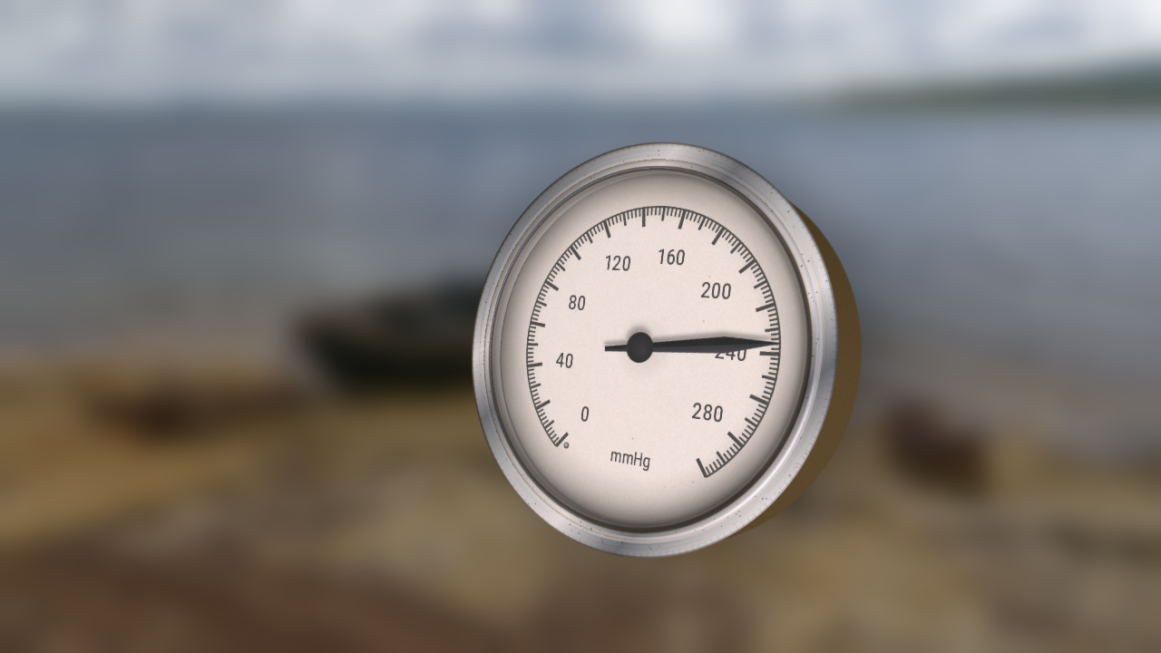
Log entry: 236 mmHg
